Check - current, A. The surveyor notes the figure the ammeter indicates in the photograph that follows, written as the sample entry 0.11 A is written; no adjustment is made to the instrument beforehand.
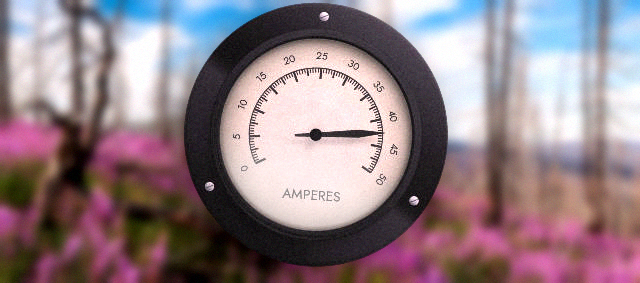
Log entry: 42.5 A
